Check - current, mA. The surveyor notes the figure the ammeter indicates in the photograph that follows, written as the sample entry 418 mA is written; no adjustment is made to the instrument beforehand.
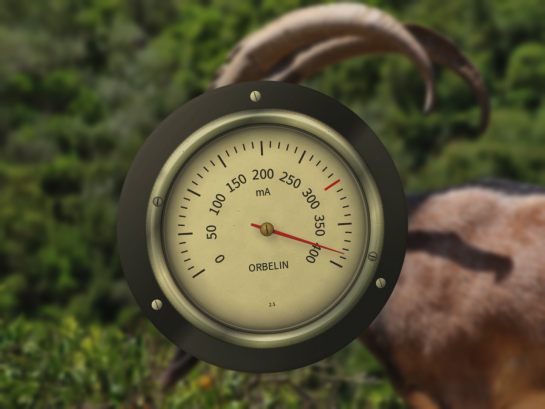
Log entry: 385 mA
